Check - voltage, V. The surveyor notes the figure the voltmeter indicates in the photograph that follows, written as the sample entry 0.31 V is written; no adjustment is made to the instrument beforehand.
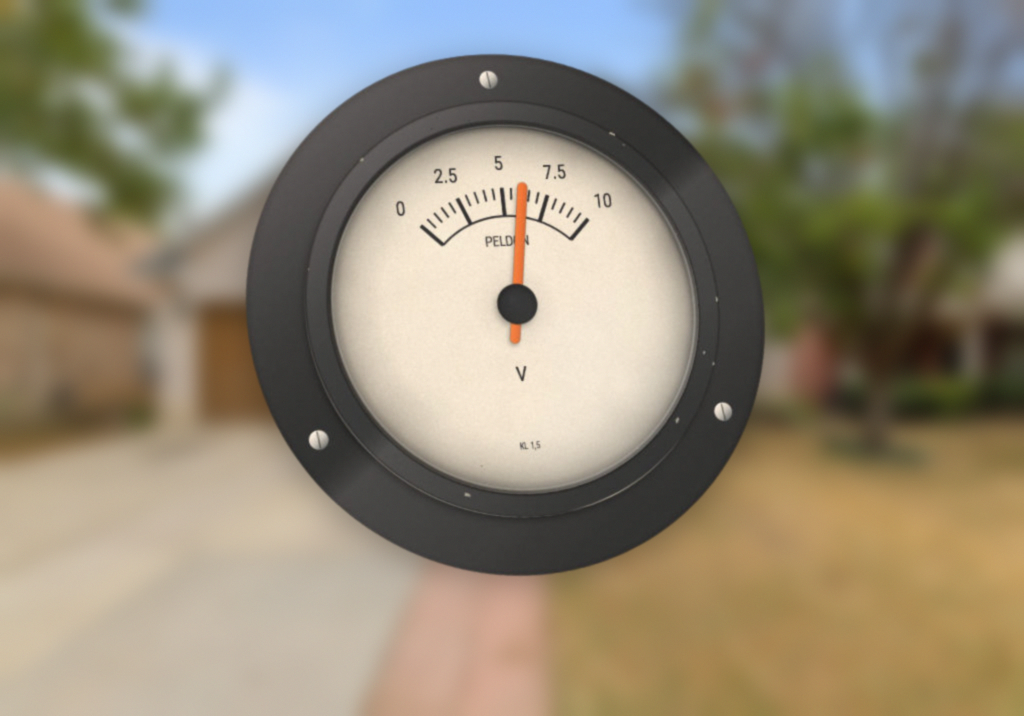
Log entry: 6 V
